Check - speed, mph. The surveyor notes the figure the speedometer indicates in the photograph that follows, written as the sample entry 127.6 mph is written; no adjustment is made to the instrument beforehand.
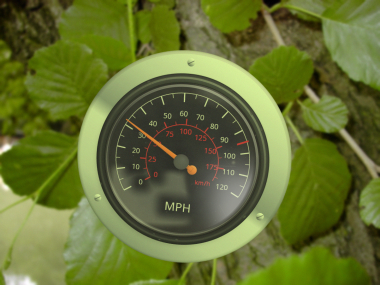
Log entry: 32.5 mph
